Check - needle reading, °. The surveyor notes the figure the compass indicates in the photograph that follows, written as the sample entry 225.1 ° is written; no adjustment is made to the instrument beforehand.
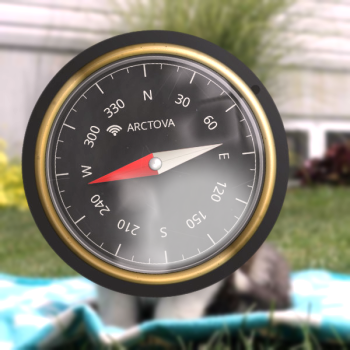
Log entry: 260 °
